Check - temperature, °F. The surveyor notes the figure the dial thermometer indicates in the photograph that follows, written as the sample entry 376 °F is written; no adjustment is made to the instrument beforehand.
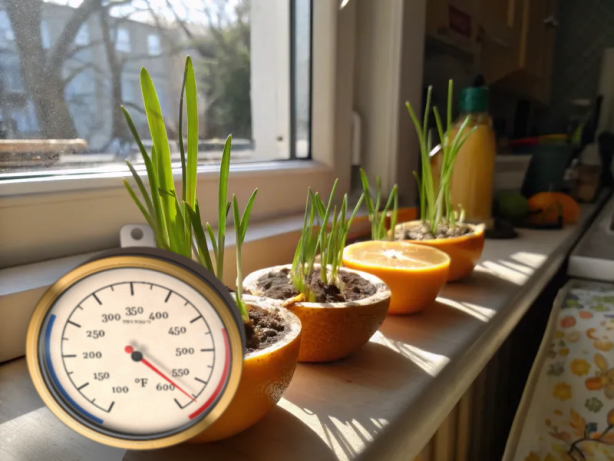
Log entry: 575 °F
